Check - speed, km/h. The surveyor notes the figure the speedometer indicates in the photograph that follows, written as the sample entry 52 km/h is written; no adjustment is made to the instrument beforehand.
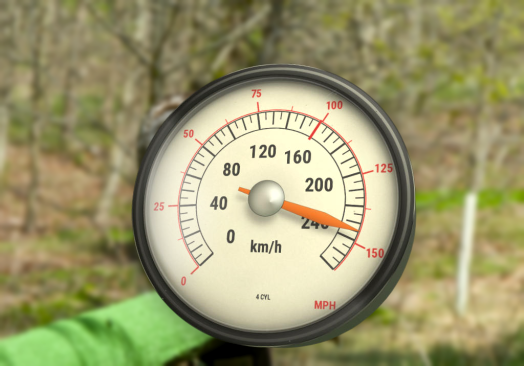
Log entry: 235 km/h
